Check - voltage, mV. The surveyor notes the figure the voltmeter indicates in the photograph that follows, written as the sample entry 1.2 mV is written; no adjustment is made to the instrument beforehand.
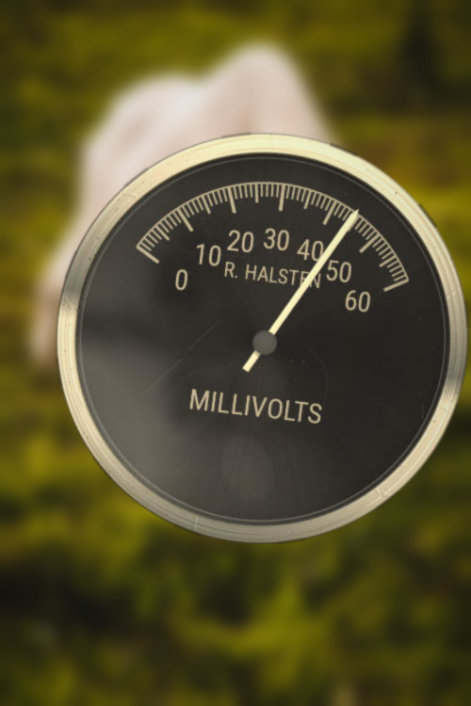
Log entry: 44 mV
